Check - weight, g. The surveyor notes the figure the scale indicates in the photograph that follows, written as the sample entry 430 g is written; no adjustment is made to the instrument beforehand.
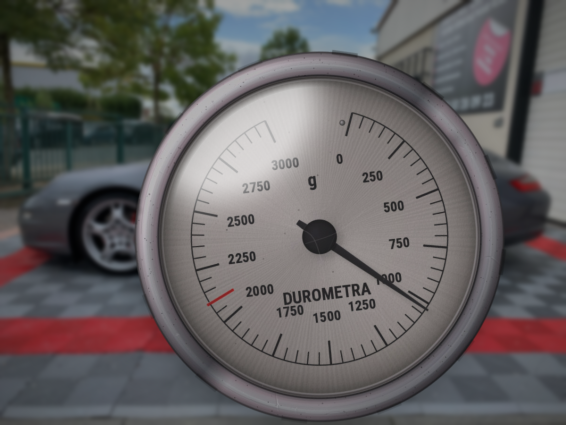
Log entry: 1025 g
